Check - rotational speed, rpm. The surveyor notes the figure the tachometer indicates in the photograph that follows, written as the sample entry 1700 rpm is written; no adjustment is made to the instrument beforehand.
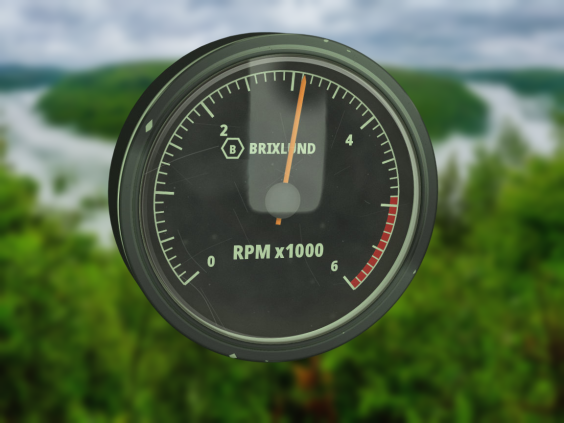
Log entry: 3100 rpm
